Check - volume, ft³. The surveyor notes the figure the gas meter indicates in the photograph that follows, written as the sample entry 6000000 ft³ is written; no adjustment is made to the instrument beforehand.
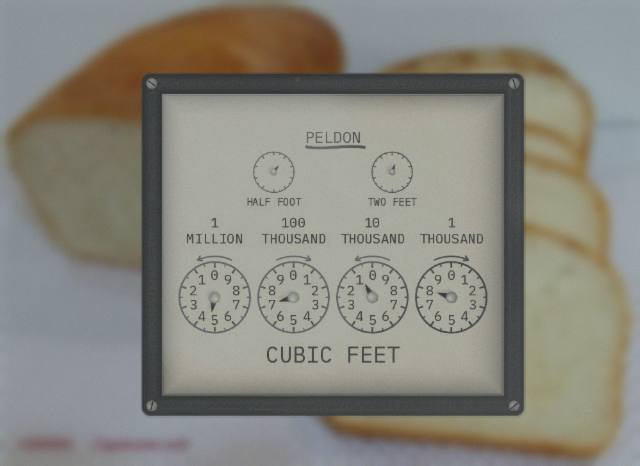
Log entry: 470800 ft³
